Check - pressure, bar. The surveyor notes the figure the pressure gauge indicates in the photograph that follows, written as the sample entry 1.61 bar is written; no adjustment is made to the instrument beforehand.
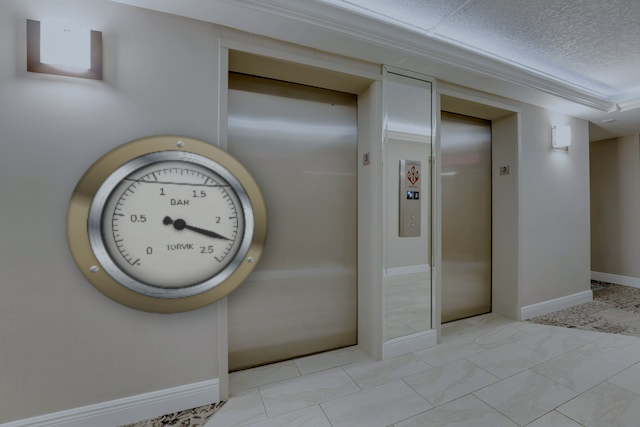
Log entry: 2.25 bar
